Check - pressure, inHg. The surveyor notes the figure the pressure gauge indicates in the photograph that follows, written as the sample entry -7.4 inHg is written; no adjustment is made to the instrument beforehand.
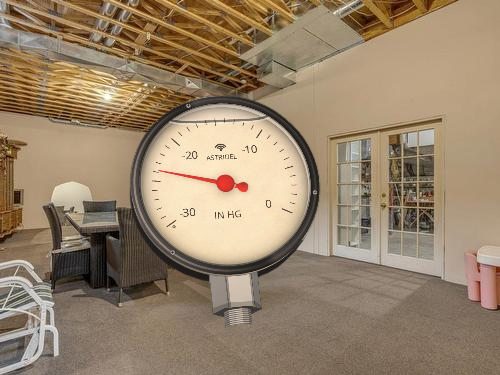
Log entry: -24 inHg
